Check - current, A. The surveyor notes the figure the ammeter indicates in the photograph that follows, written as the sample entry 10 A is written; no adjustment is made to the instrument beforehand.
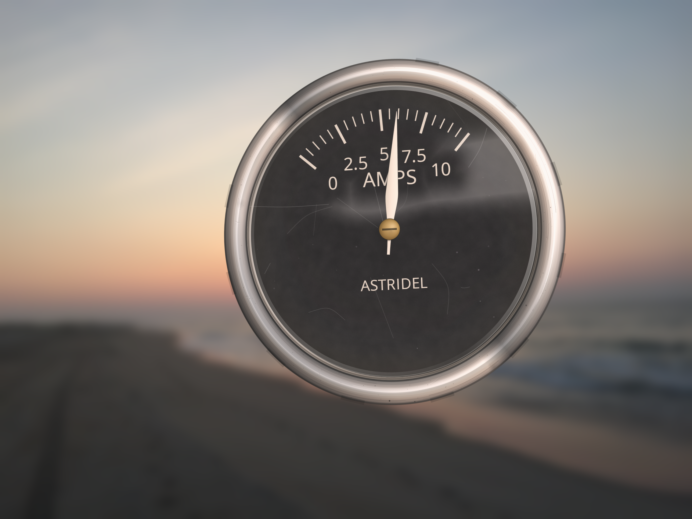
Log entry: 6 A
